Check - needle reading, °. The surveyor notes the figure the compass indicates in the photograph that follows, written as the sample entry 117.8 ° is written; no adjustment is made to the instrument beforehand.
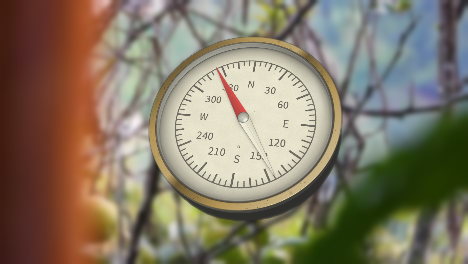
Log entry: 325 °
